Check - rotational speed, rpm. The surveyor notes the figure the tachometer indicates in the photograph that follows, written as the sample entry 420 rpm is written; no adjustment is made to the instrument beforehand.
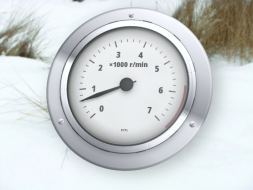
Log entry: 600 rpm
